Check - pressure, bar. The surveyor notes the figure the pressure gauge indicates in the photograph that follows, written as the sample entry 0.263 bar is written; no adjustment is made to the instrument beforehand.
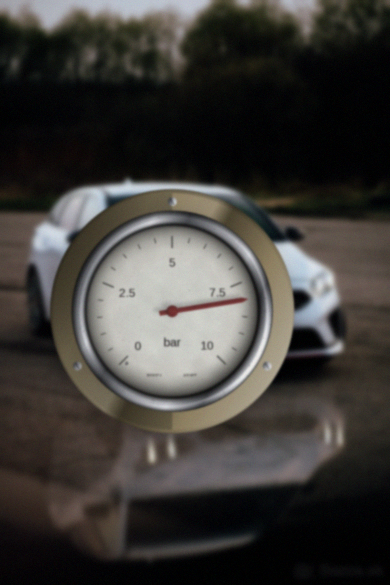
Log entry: 8 bar
